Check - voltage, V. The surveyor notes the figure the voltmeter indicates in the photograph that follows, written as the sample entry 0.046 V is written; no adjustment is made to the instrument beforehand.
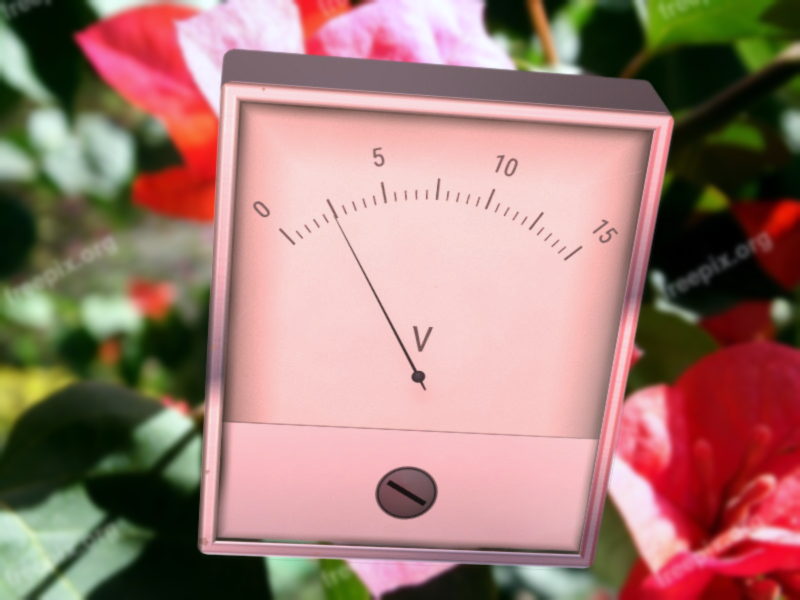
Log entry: 2.5 V
